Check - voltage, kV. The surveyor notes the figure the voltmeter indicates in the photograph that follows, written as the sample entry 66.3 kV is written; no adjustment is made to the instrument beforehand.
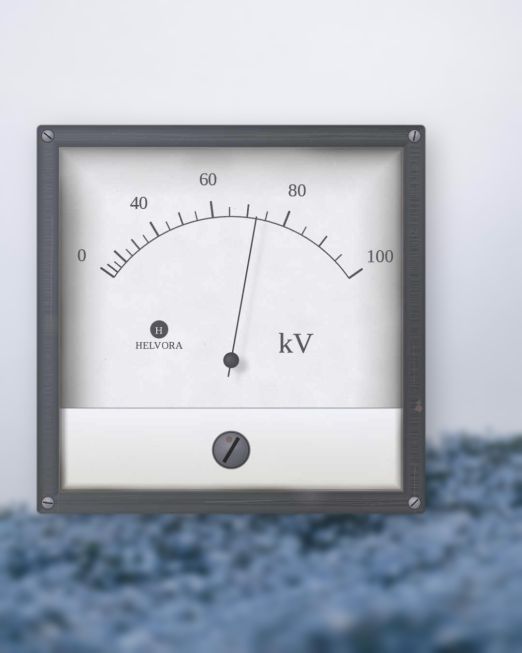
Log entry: 72.5 kV
